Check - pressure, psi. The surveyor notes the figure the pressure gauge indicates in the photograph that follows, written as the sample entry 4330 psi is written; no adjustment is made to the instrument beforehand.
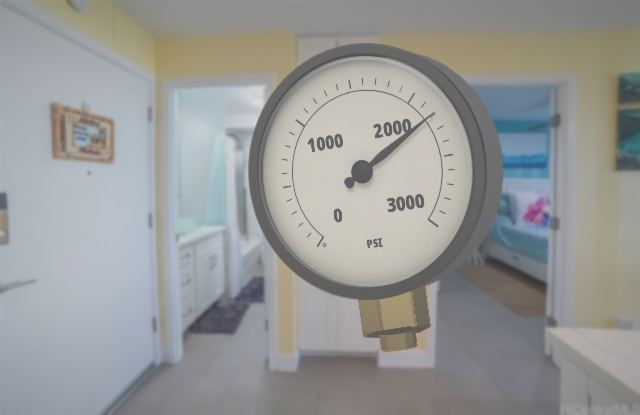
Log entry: 2200 psi
